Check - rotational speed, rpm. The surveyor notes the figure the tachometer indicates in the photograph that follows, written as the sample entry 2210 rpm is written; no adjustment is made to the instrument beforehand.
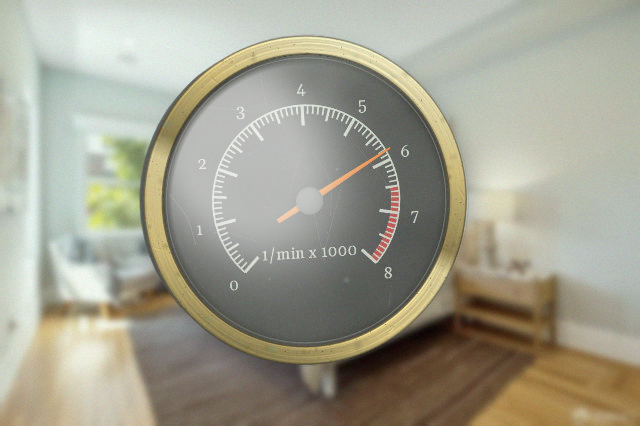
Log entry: 5800 rpm
